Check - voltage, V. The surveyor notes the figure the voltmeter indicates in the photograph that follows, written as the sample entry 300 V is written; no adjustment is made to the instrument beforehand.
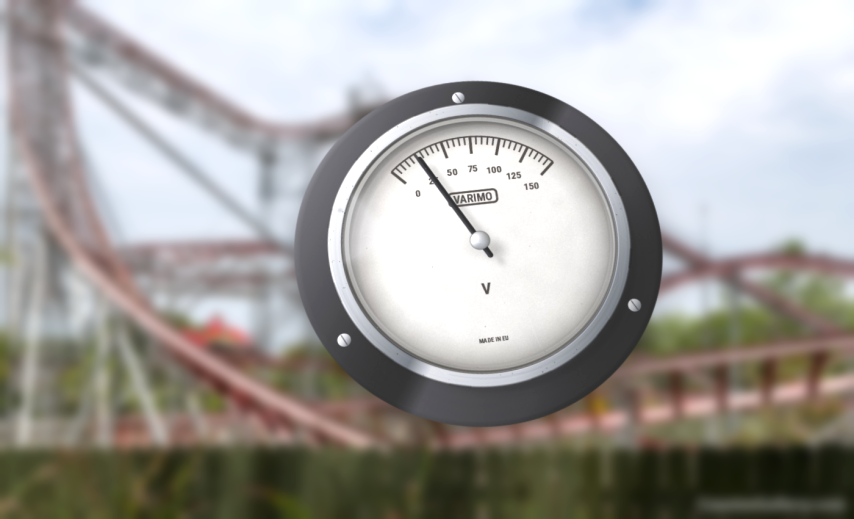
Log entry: 25 V
